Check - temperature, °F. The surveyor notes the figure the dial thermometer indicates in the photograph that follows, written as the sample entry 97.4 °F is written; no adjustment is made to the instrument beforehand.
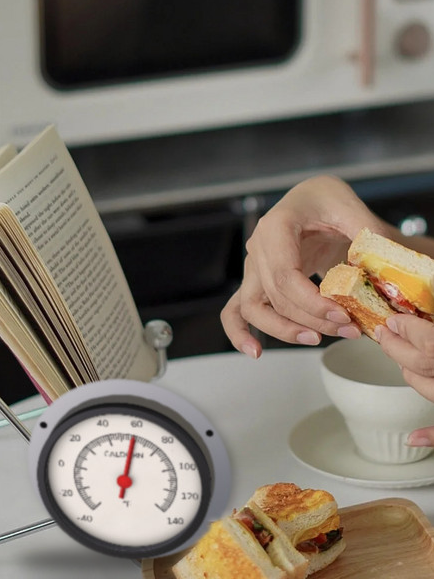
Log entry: 60 °F
